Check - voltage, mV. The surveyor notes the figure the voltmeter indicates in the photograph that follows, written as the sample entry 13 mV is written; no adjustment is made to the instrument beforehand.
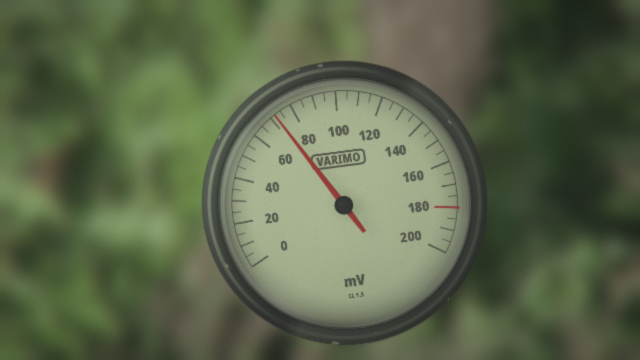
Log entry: 72.5 mV
